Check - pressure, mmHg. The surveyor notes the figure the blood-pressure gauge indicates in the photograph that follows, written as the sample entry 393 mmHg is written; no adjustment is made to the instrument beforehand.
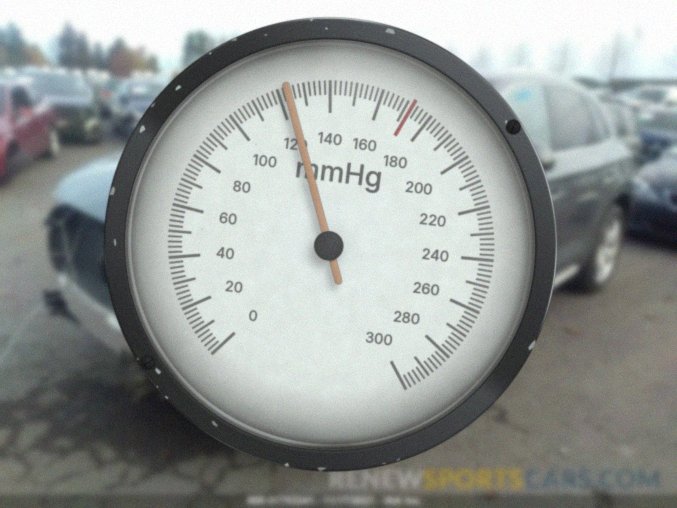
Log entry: 124 mmHg
